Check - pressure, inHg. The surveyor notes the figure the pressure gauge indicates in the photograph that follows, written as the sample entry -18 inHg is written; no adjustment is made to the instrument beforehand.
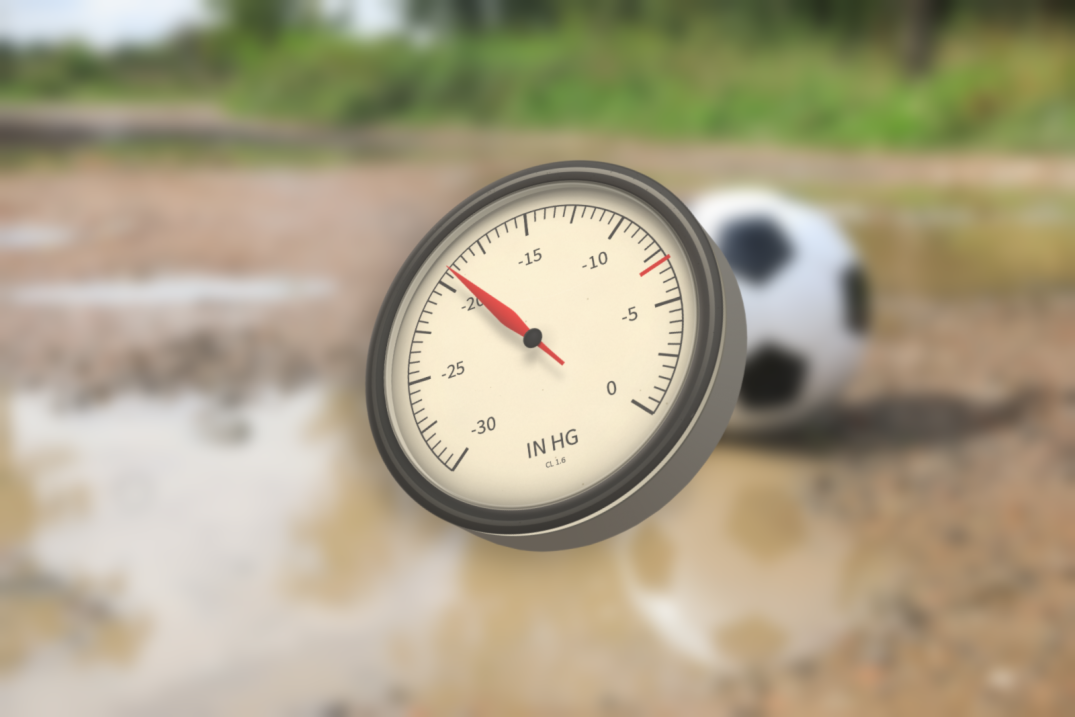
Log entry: -19.25 inHg
